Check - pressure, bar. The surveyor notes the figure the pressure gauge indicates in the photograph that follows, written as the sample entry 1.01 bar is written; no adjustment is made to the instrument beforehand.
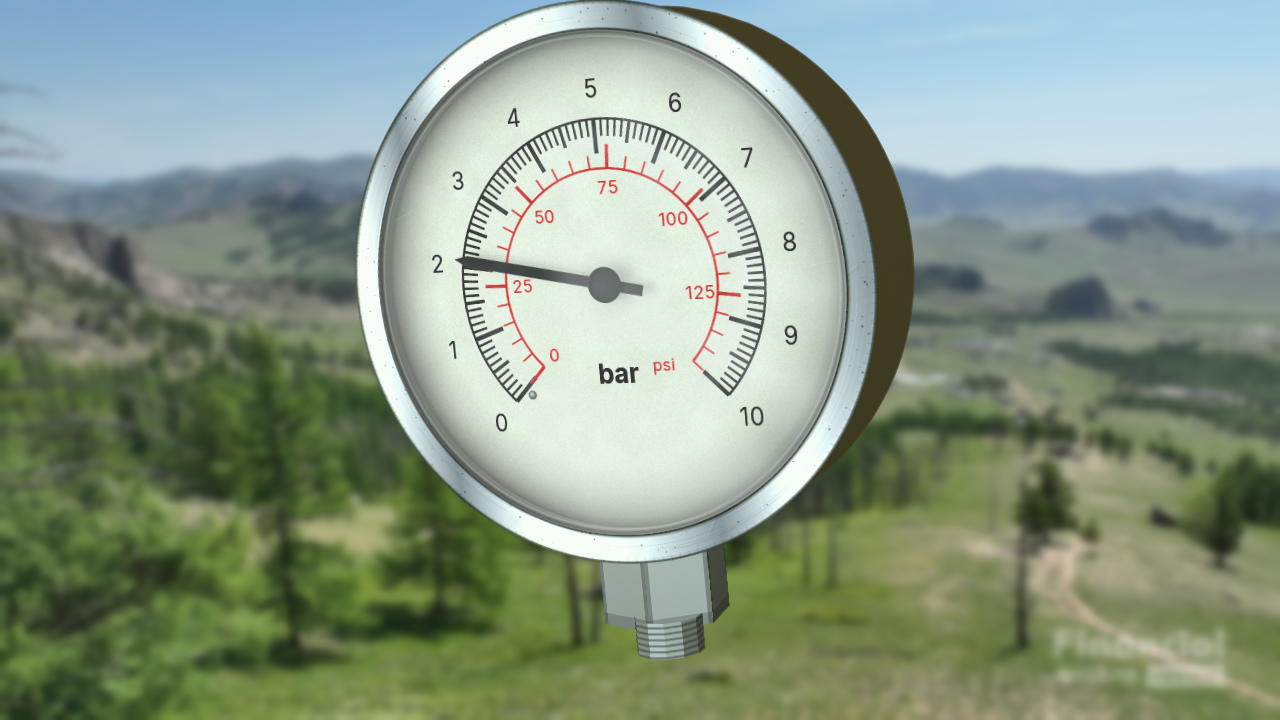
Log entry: 2.1 bar
